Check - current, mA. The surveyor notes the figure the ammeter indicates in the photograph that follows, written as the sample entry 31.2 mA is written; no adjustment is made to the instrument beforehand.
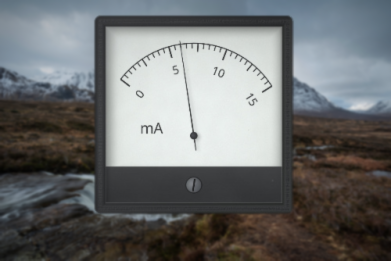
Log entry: 6 mA
